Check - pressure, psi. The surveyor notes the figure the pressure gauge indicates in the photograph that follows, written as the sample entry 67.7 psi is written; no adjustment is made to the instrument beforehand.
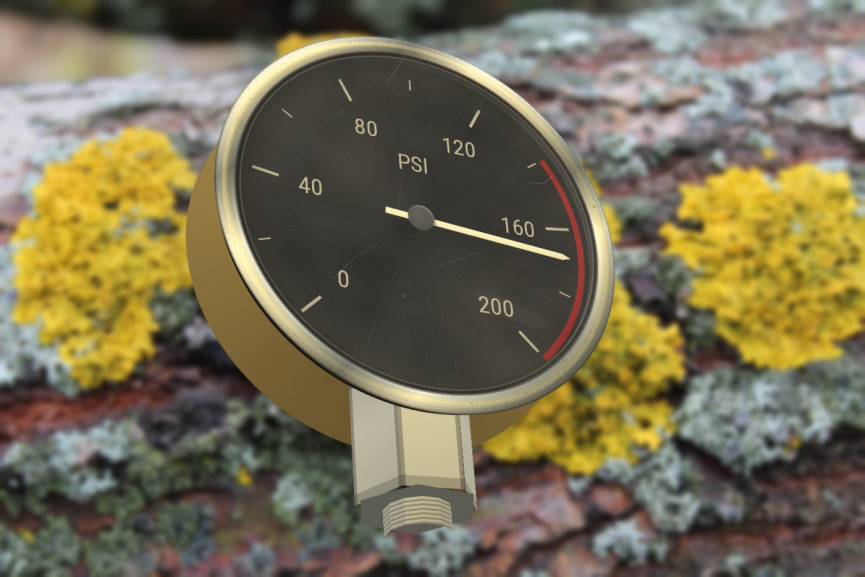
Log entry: 170 psi
